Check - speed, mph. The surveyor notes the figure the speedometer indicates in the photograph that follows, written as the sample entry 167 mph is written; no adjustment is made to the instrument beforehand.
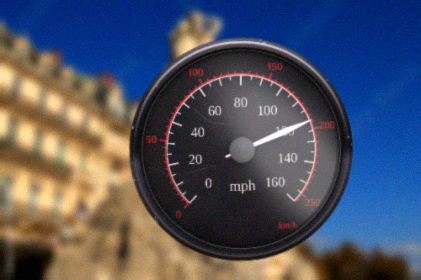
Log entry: 120 mph
